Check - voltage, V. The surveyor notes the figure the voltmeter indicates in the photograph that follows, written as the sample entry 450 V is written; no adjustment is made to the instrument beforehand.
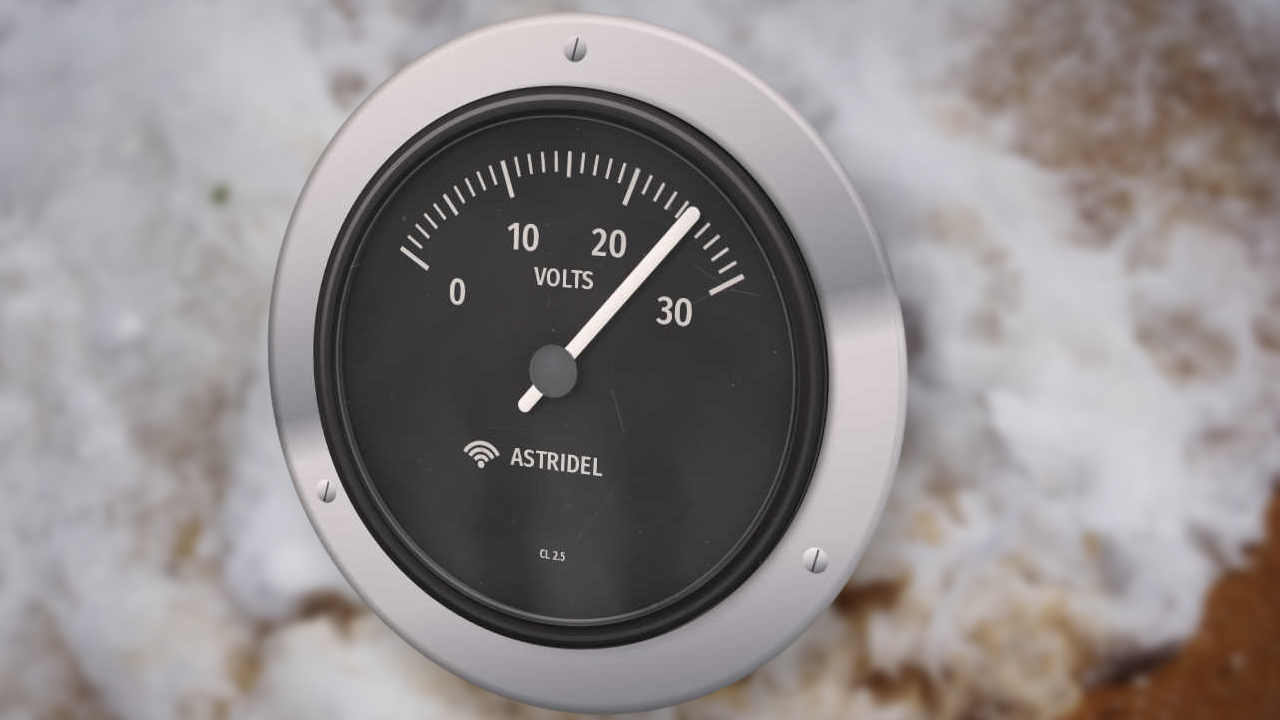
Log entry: 25 V
